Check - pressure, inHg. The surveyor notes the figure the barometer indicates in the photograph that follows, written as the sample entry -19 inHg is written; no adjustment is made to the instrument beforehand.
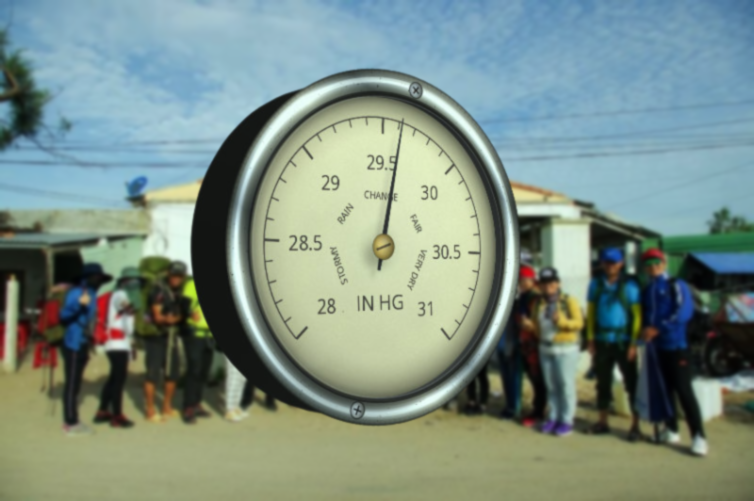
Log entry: 29.6 inHg
